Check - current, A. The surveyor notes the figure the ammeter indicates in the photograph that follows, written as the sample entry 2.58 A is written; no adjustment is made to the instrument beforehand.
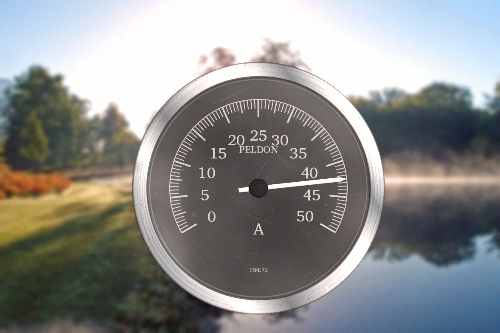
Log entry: 42.5 A
